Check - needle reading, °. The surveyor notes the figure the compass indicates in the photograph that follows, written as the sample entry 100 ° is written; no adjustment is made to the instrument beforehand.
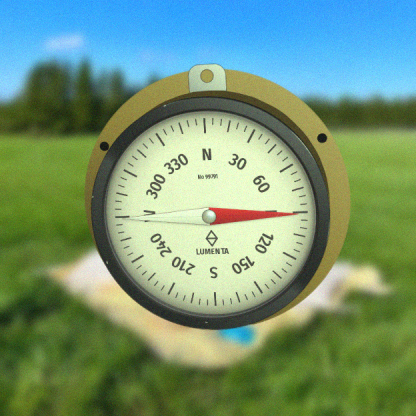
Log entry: 90 °
